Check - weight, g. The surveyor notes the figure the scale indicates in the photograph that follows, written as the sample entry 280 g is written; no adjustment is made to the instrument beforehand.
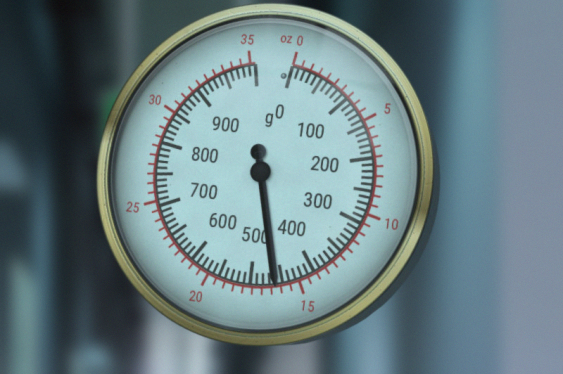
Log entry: 460 g
